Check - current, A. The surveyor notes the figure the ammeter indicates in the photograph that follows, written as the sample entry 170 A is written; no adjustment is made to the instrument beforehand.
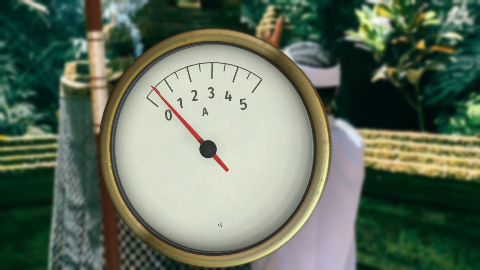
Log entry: 0.5 A
